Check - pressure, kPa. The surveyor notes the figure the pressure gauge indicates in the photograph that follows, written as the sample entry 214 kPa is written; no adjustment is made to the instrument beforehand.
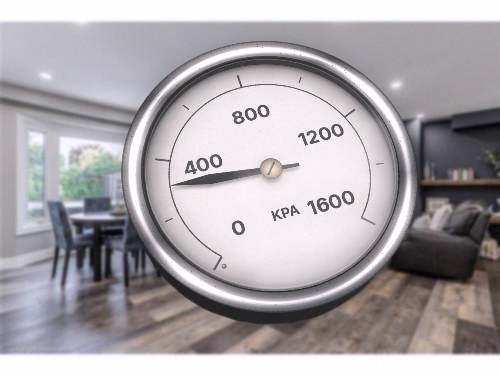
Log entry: 300 kPa
